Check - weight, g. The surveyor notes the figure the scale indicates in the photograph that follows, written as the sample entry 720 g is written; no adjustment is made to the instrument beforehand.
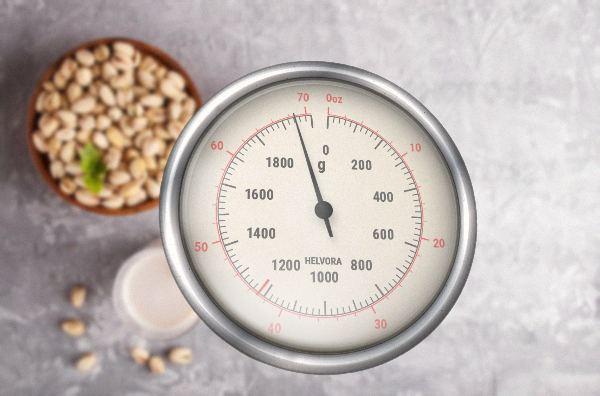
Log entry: 1940 g
